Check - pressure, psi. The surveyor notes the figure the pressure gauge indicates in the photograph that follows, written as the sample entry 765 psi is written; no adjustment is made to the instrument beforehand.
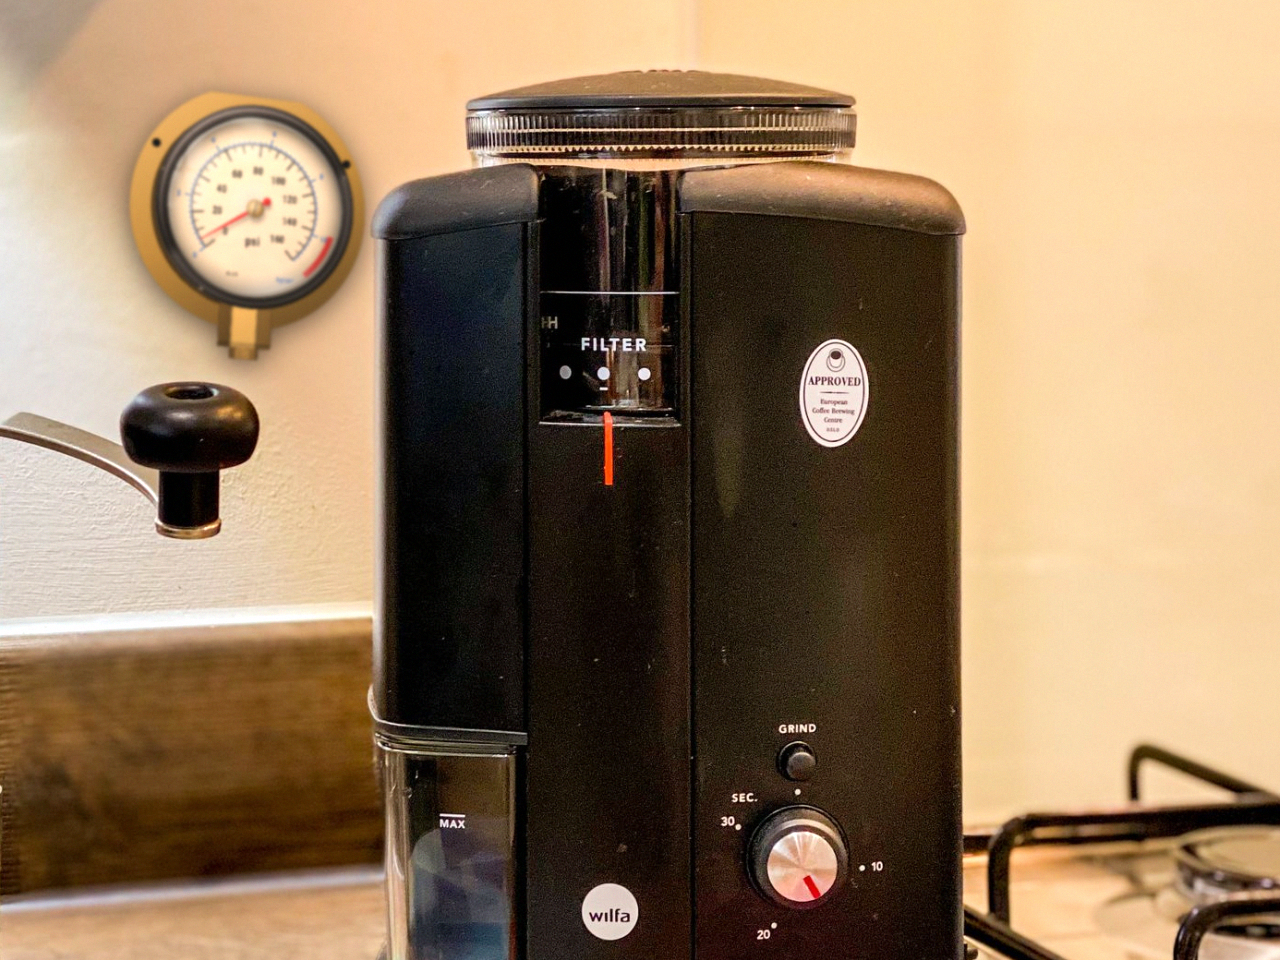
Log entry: 5 psi
